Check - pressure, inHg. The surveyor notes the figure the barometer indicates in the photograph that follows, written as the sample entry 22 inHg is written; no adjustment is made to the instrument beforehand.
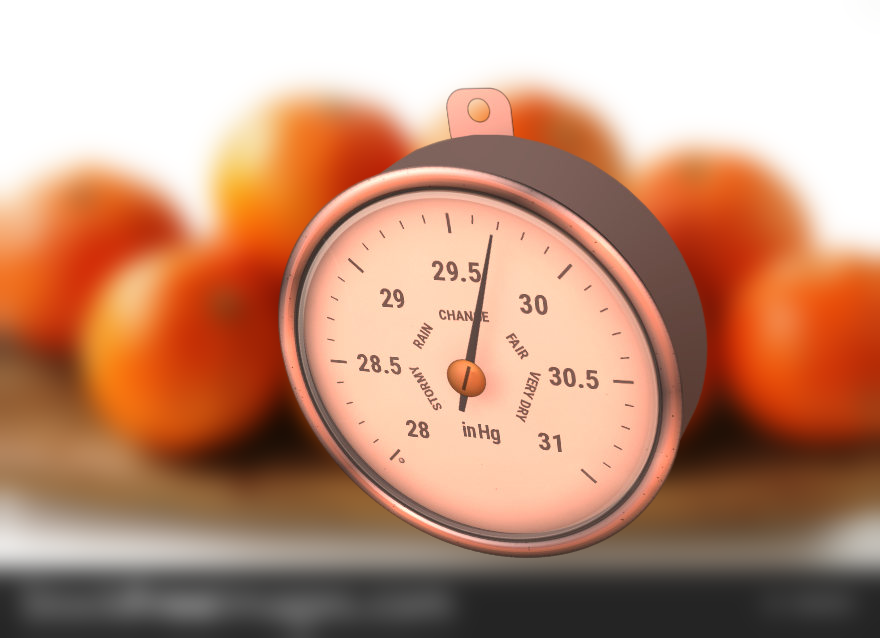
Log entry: 29.7 inHg
